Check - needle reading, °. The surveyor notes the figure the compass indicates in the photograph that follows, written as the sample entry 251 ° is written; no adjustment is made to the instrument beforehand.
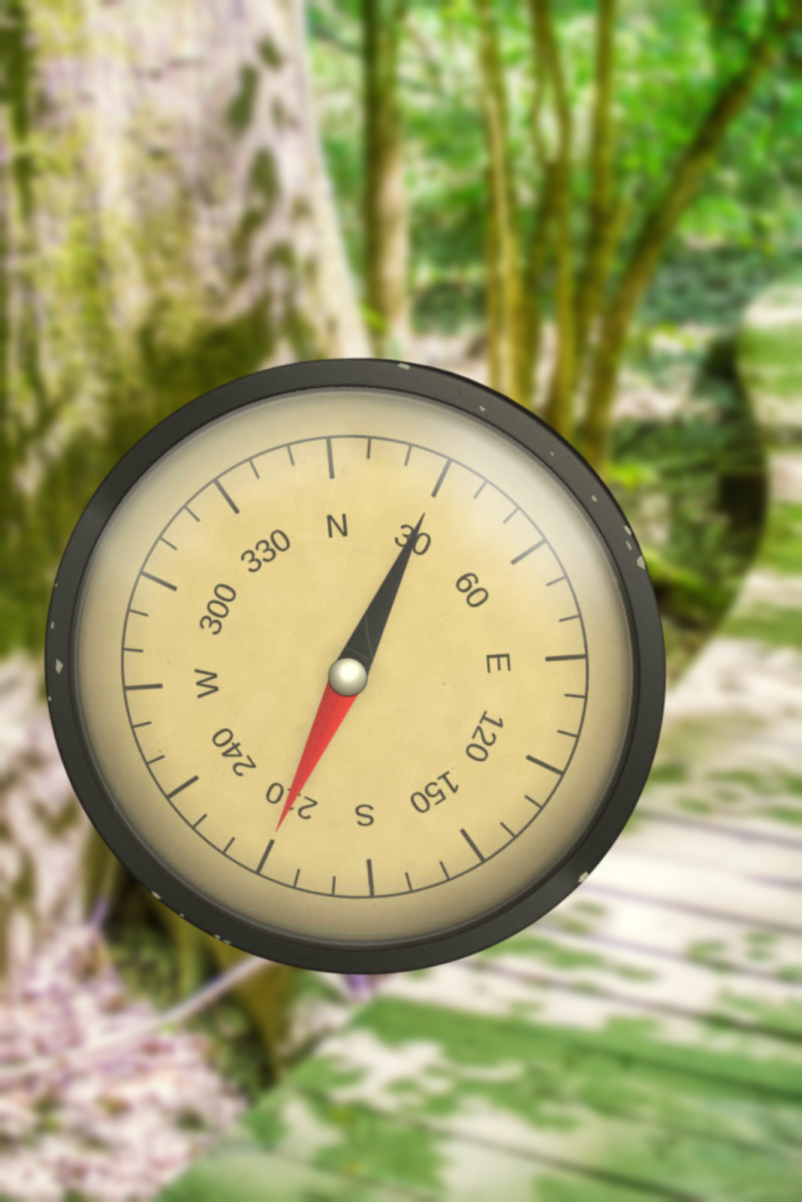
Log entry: 210 °
